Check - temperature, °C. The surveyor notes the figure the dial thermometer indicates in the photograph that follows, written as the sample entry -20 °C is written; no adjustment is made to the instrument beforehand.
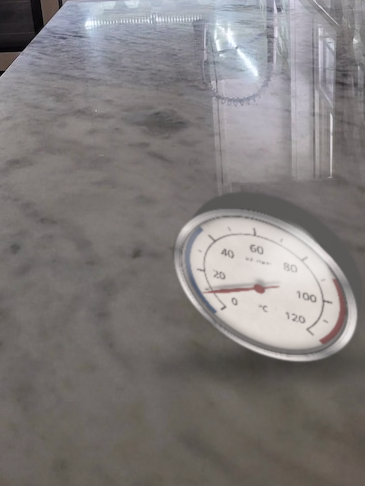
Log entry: 10 °C
